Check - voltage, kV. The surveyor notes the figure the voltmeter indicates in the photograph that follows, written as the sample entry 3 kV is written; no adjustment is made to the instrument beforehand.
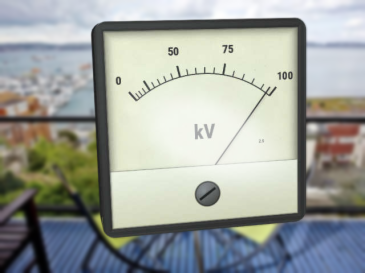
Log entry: 97.5 kV
